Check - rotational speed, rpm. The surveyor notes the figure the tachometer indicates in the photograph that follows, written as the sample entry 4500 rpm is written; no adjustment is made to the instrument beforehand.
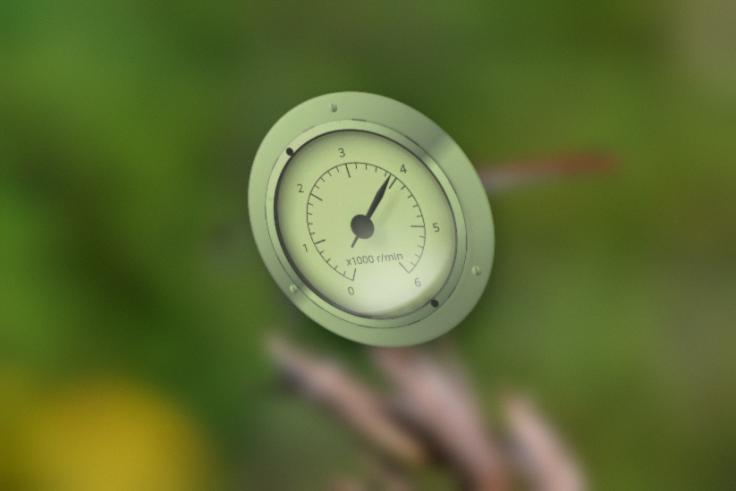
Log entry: 3900 rpm
